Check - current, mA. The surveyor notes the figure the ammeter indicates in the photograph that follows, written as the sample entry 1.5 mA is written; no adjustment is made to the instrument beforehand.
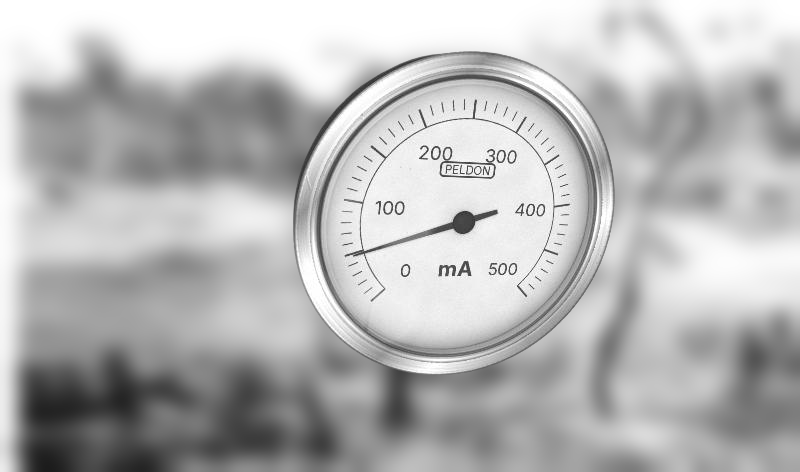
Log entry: 50 mA
